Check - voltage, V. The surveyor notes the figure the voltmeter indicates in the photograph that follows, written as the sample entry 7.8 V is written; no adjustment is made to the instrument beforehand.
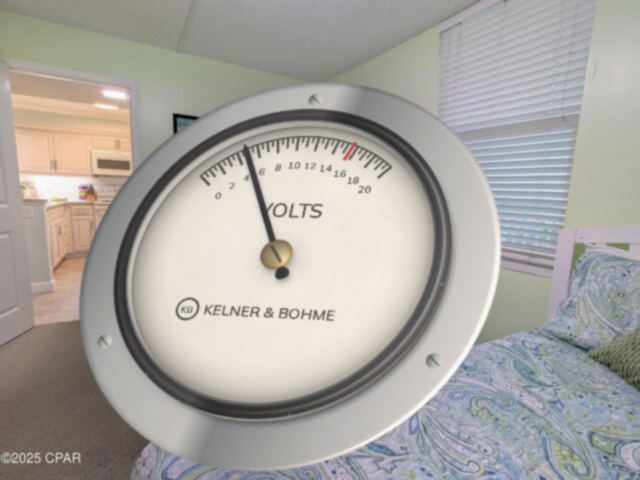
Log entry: 5 V
